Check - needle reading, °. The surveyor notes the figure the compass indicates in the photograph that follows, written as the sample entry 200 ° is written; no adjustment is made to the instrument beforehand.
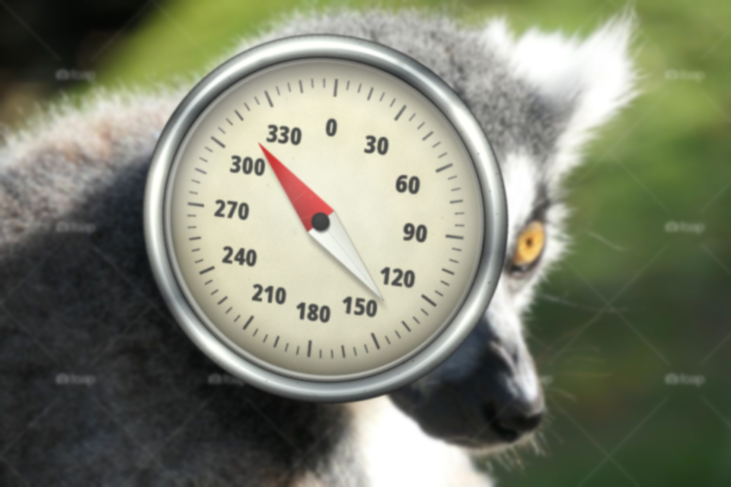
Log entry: 315 °
